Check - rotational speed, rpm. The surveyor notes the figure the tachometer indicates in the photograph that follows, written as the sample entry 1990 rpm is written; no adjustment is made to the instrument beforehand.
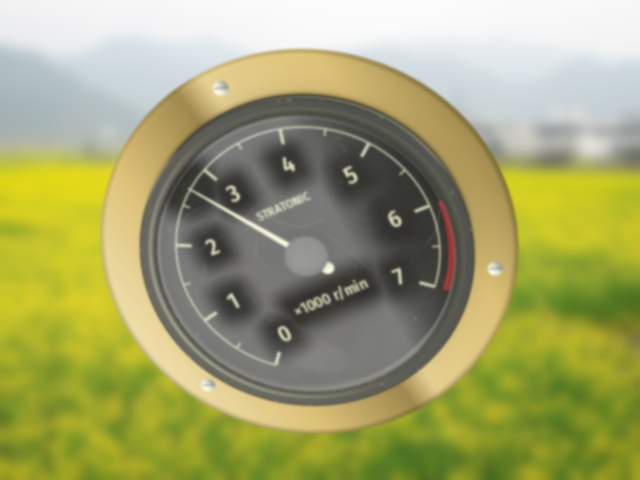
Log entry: 2750 rpm
